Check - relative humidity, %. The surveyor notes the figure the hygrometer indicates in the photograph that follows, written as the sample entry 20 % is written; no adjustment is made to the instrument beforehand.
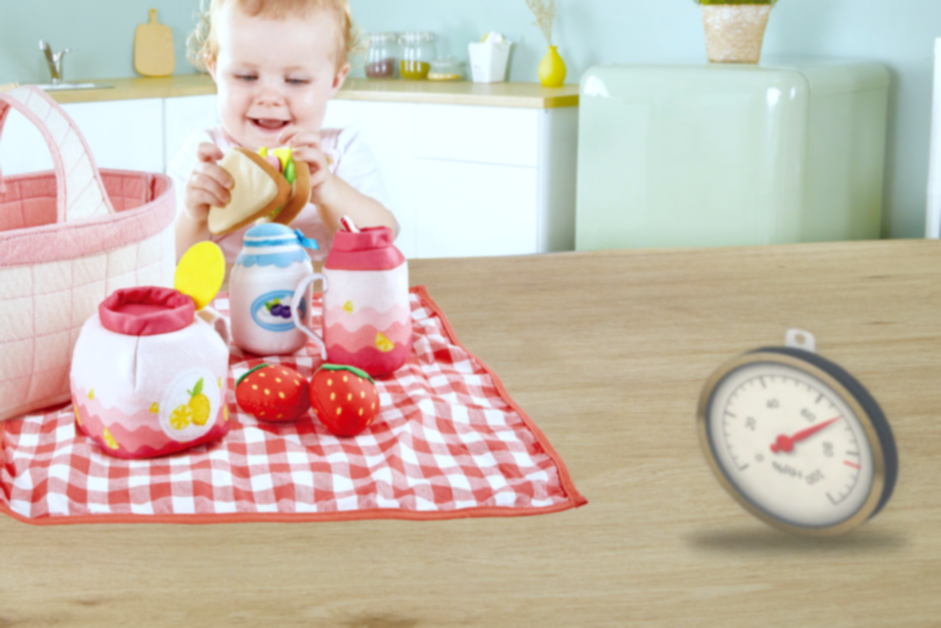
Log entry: 68 %
